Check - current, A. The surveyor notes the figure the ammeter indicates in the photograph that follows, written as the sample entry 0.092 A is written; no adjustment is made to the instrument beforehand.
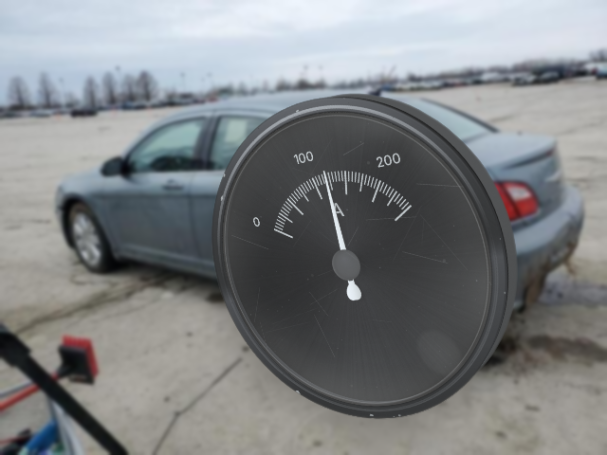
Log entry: 125 A
